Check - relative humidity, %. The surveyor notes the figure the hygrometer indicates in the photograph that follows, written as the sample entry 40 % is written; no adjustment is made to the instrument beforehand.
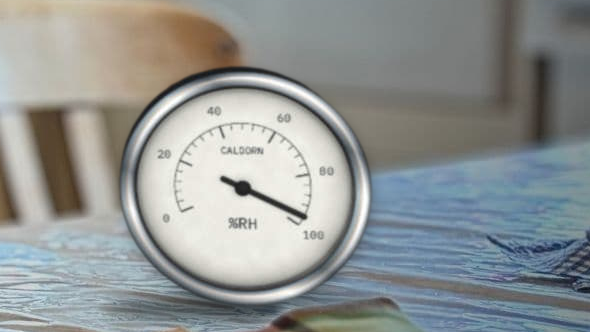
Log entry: 96 %
